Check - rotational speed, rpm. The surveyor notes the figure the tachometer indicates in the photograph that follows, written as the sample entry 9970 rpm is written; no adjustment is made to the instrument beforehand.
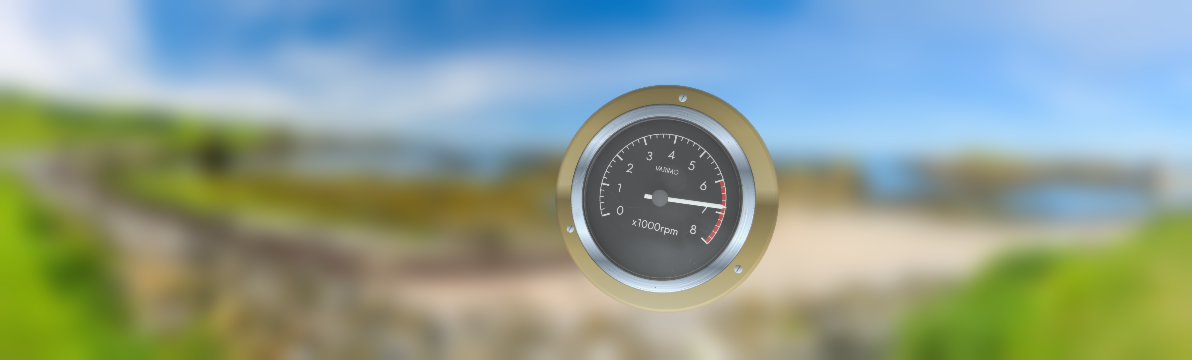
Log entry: 6800 rpm
